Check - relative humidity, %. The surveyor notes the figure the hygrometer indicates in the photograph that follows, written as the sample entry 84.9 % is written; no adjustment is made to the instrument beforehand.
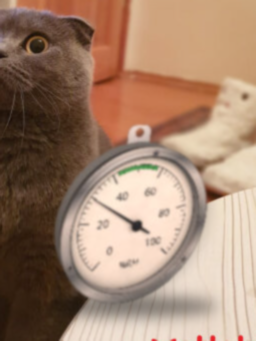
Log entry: 30 %
